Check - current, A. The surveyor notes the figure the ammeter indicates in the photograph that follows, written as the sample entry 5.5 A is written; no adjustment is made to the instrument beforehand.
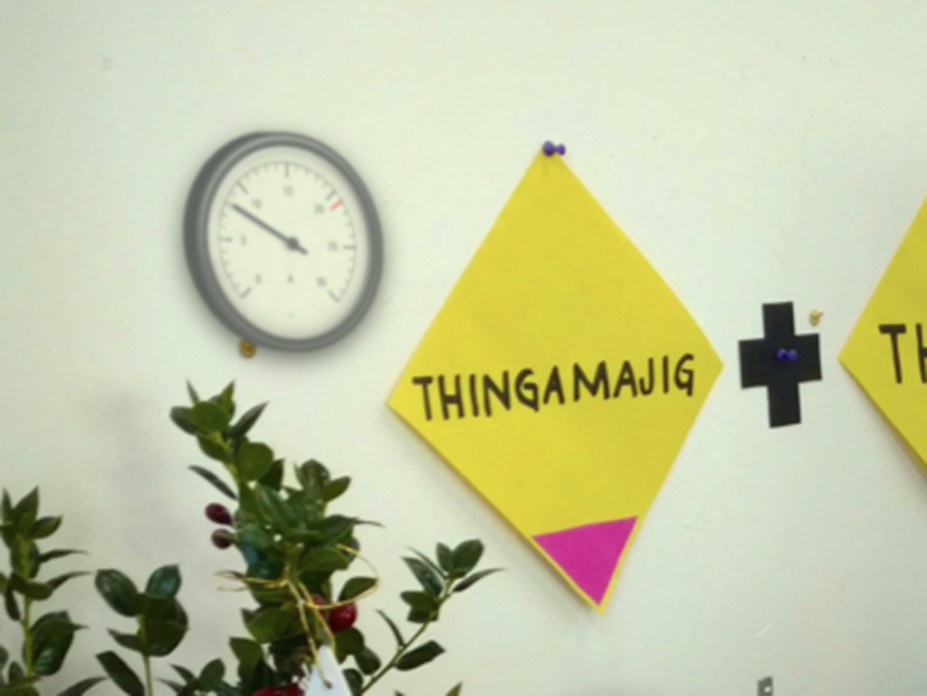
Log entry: 8 A
